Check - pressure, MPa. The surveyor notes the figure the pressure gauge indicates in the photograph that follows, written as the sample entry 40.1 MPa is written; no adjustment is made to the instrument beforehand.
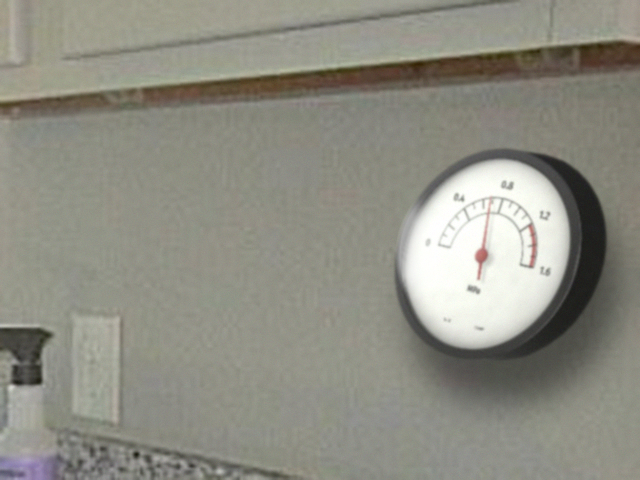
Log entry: 0.7 MPa
